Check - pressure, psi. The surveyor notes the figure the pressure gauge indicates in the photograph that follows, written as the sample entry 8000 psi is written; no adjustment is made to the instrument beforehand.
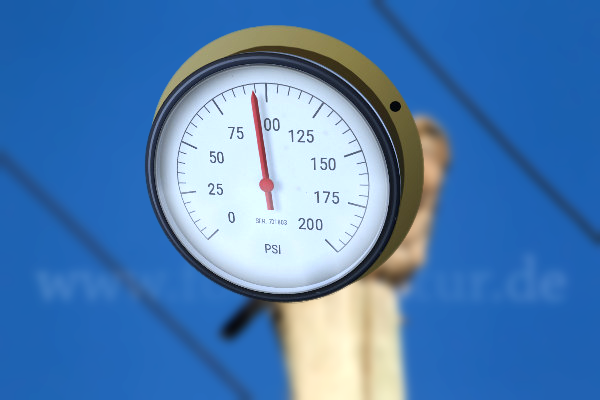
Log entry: 95 psi
